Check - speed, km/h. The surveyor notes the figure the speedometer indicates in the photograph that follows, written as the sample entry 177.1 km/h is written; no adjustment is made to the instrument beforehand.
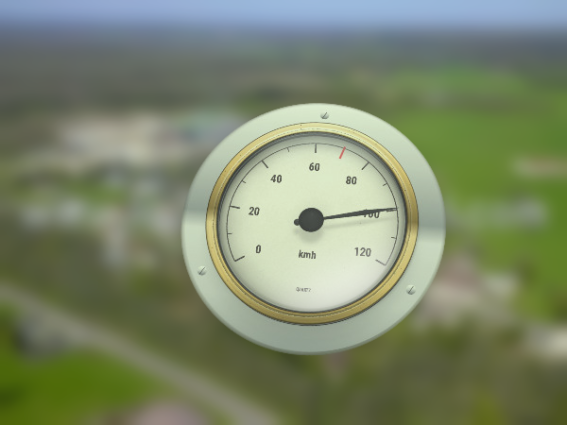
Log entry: 100 km/h
